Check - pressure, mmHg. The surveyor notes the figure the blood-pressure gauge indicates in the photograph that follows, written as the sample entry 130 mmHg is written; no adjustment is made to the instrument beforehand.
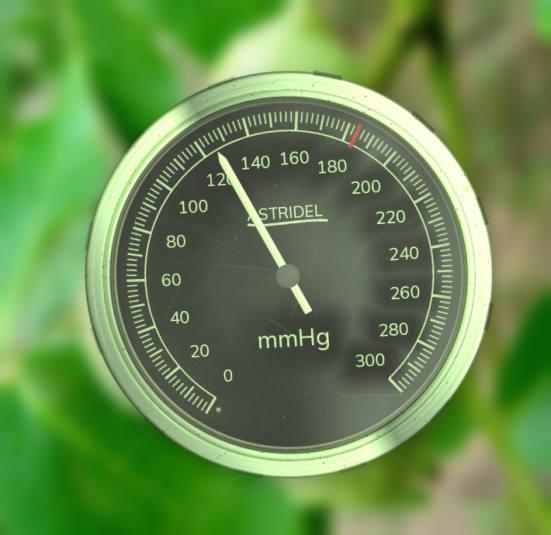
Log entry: 126 mmHg
